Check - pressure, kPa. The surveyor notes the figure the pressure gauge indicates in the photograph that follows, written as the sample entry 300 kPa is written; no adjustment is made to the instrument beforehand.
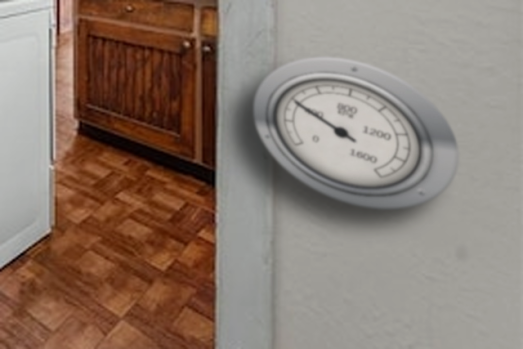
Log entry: 400 kPa
